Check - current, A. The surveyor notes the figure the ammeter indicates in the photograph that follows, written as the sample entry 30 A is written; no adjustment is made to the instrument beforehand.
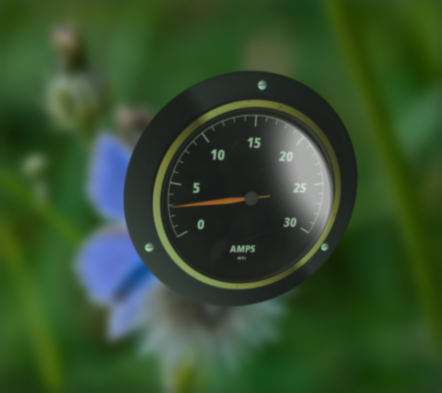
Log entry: 3 A
